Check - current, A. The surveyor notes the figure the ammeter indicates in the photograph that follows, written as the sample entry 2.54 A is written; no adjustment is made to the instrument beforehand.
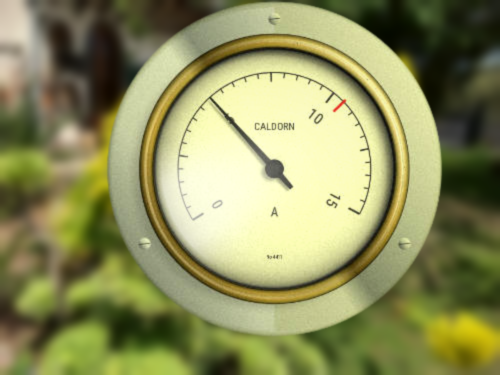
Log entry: 5 A
